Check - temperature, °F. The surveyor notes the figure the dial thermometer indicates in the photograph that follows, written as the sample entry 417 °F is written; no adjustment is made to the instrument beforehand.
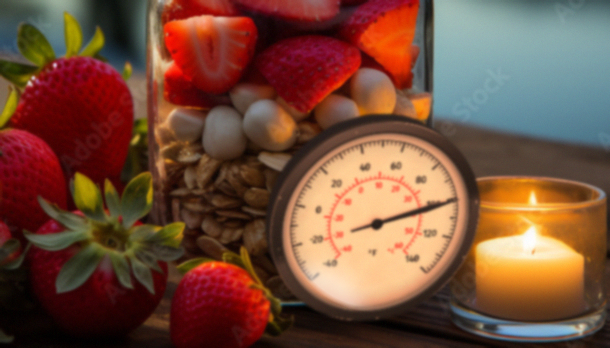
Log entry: 100 °F
